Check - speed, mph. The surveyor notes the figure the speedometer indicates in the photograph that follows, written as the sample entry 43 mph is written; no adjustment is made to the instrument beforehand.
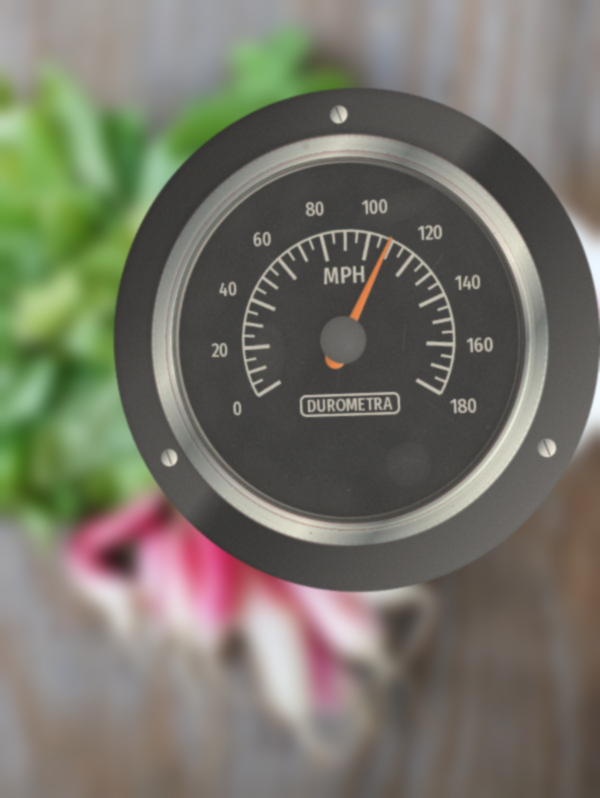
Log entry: 110 mph
